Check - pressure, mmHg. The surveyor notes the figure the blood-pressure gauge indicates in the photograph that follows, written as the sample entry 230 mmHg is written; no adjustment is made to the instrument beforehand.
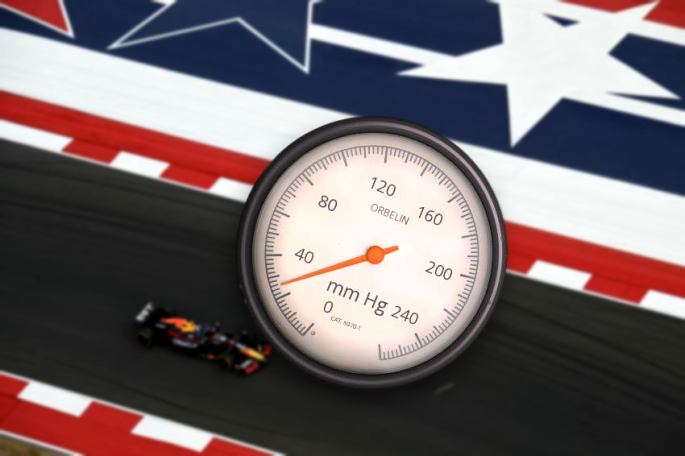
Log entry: 26 mmHg
